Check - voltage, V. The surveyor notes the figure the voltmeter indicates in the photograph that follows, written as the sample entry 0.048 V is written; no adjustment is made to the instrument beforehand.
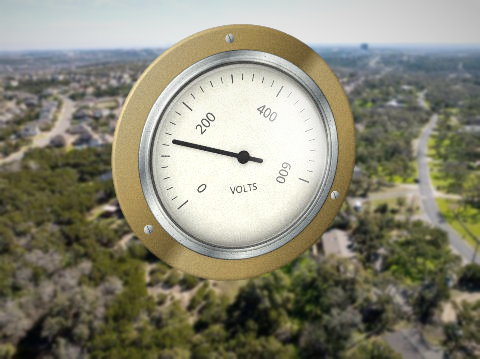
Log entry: 130 V
